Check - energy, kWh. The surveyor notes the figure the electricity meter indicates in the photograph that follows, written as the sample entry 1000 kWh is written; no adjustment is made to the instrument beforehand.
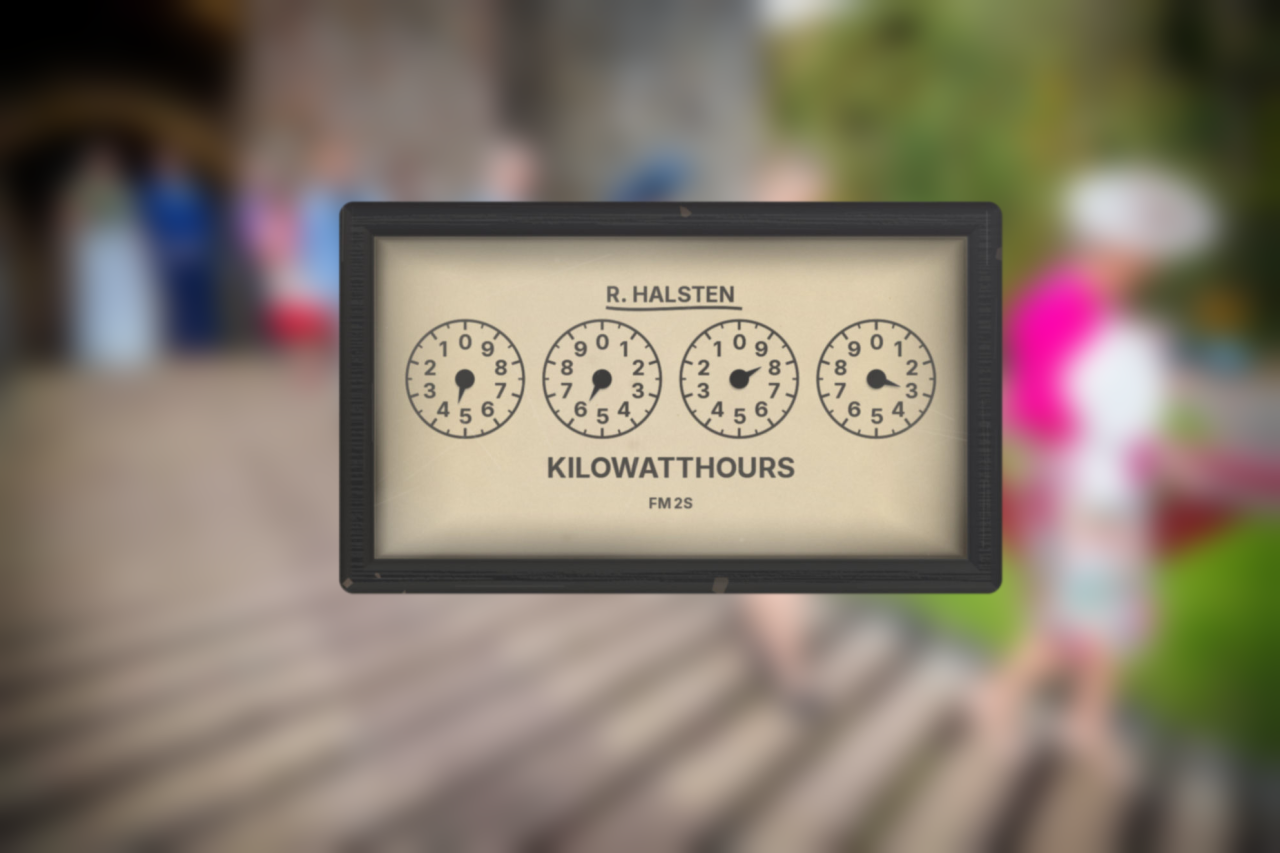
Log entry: 4583 kWh
